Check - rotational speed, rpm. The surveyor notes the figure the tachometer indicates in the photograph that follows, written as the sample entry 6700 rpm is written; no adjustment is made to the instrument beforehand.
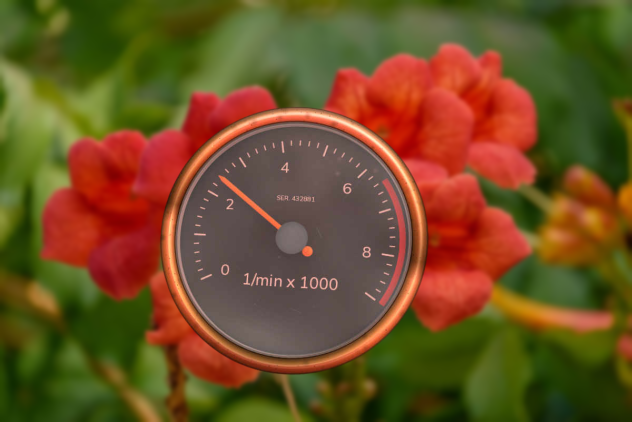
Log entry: 2400 rpm
